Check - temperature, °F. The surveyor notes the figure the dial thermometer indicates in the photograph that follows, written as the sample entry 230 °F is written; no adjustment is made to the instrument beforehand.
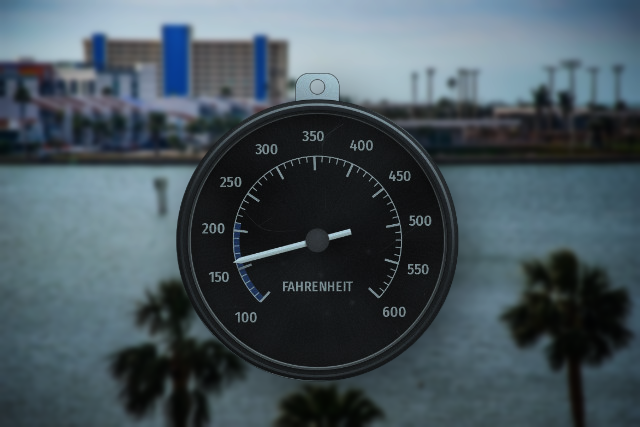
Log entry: 160 °F
